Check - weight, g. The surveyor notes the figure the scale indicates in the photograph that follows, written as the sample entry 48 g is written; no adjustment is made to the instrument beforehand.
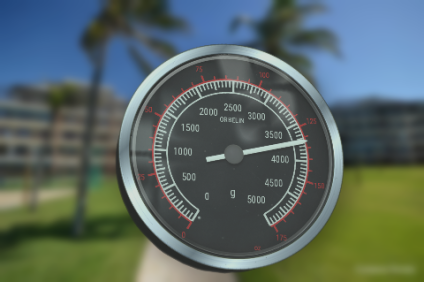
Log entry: 3750 g
